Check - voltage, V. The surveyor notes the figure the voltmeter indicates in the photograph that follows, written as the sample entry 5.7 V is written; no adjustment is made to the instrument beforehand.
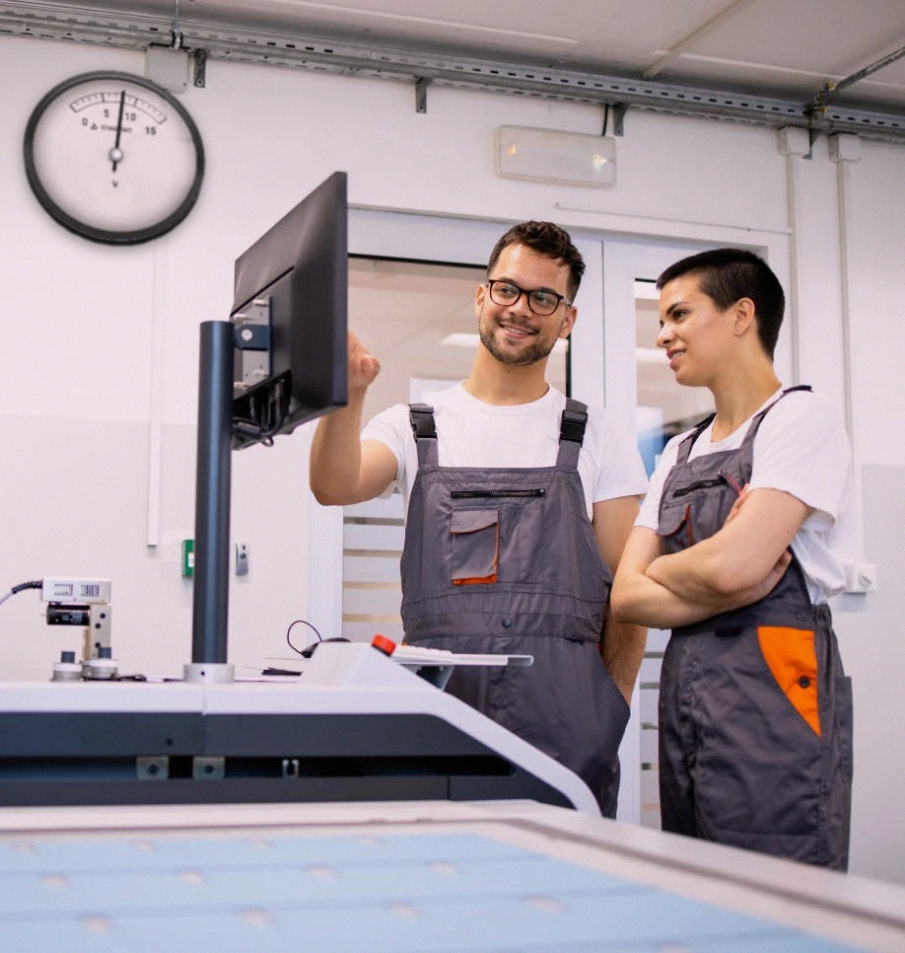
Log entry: 8 V
